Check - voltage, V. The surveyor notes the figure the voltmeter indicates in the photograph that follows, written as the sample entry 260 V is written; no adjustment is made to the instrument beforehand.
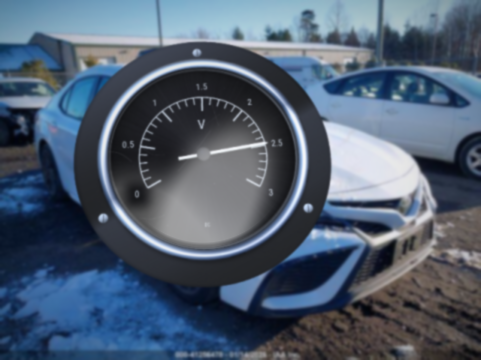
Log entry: 2.5 V
